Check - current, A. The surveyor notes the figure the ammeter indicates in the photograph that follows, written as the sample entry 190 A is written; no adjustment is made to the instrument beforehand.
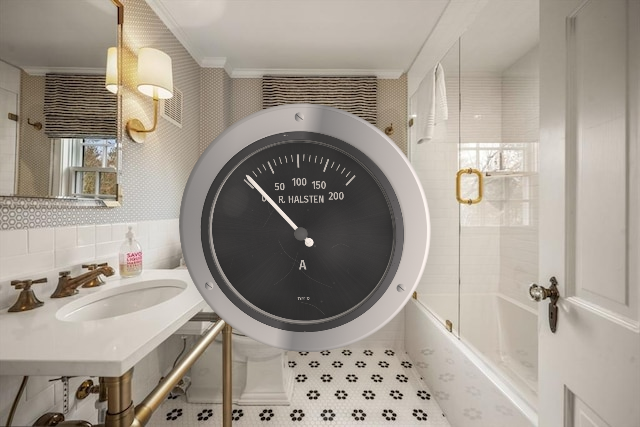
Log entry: 10 A
